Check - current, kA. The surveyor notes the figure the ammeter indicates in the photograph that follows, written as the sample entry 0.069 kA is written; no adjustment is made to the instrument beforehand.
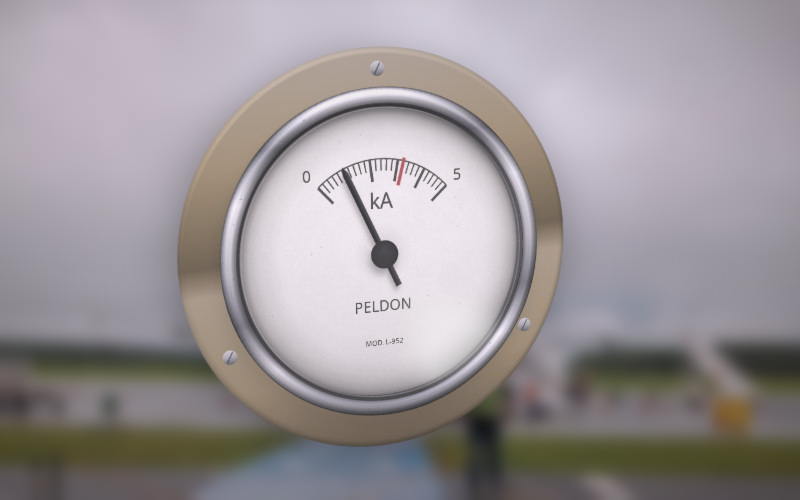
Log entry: 1 kA
